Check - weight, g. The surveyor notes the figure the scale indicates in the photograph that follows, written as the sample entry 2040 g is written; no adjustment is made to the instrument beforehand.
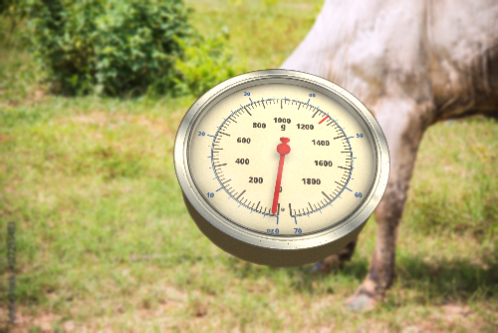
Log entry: 20 g
